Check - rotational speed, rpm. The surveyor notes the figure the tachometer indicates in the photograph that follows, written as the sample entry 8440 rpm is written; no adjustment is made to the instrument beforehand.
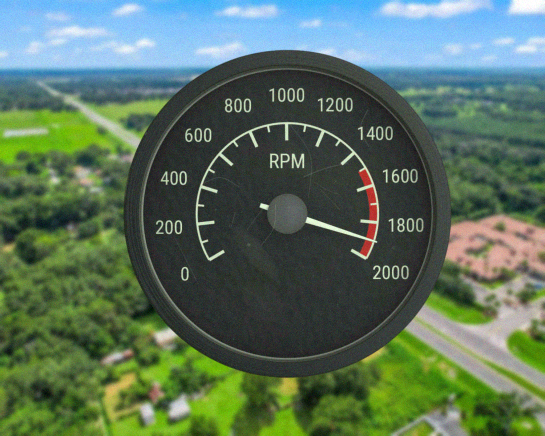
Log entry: 1900 rpm
